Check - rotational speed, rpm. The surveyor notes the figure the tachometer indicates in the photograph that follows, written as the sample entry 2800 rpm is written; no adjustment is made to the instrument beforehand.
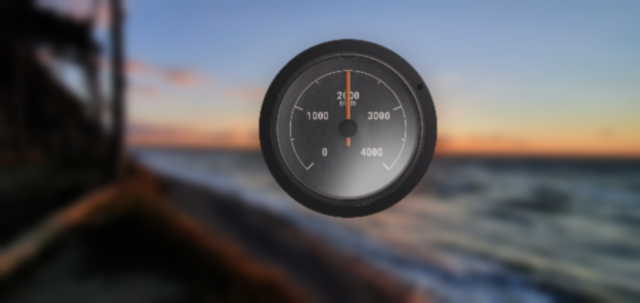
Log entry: 2000 rpm
